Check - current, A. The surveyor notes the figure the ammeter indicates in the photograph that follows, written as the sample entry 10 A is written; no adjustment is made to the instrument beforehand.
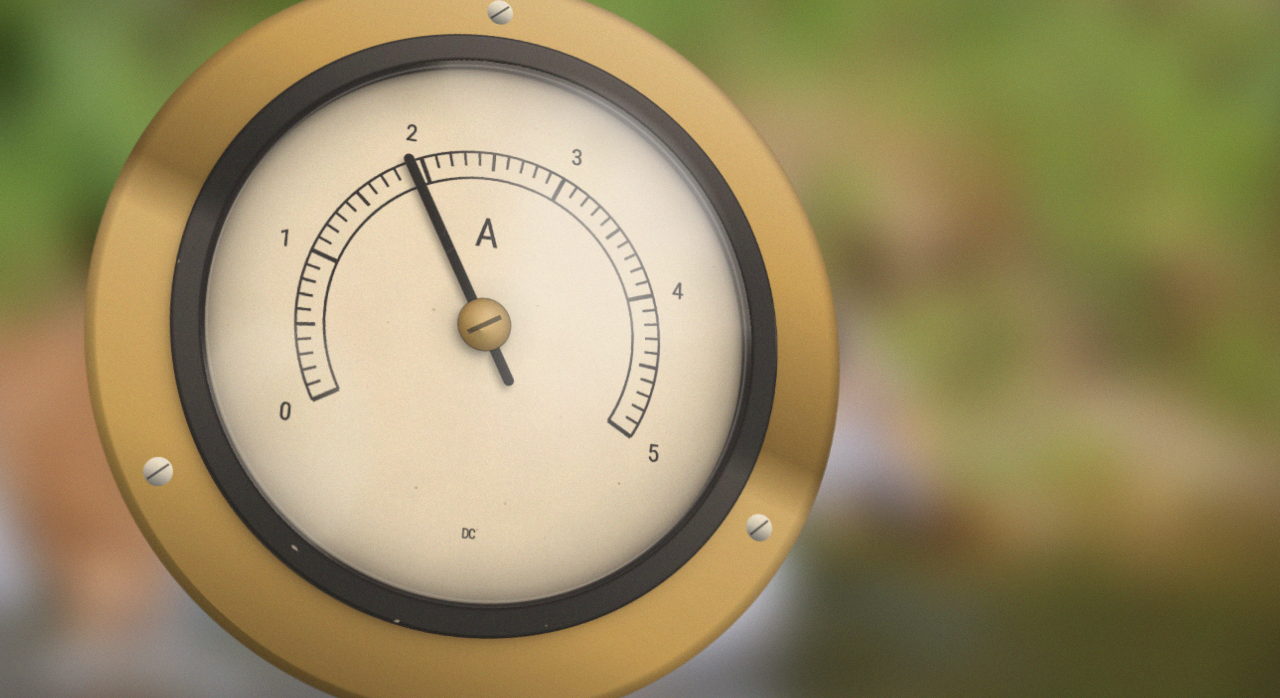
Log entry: 1.9 A
